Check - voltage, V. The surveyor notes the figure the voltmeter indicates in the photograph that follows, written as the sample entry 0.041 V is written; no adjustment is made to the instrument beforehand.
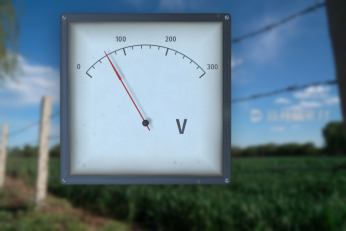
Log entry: 60 V
